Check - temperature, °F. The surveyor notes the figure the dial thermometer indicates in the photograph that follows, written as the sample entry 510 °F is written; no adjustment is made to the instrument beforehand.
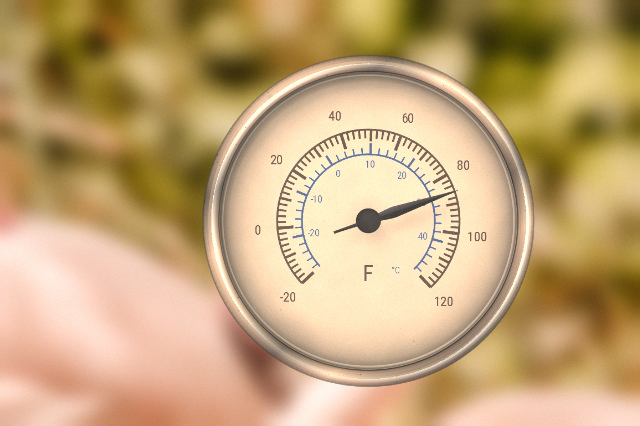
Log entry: 86 °F
